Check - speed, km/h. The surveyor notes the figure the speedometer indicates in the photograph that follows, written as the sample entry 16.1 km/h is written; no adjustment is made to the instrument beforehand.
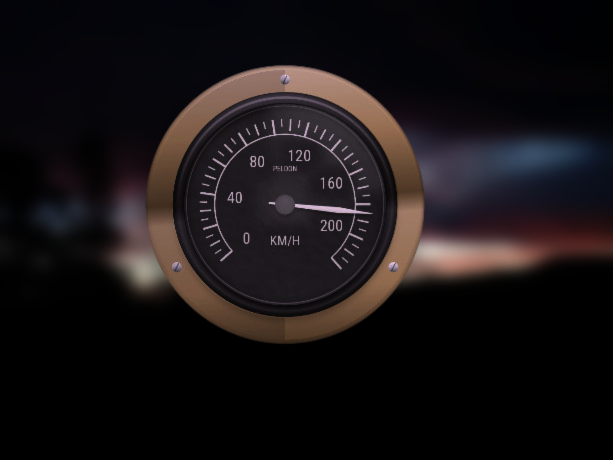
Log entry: 185 km/h
